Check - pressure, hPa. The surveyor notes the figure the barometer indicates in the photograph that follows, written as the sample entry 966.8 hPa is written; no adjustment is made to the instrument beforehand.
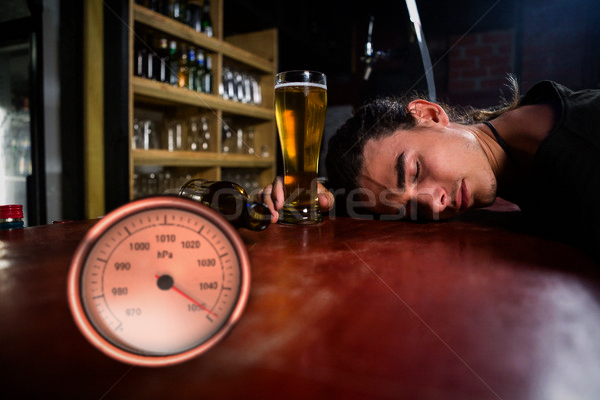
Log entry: 1048 hPa
